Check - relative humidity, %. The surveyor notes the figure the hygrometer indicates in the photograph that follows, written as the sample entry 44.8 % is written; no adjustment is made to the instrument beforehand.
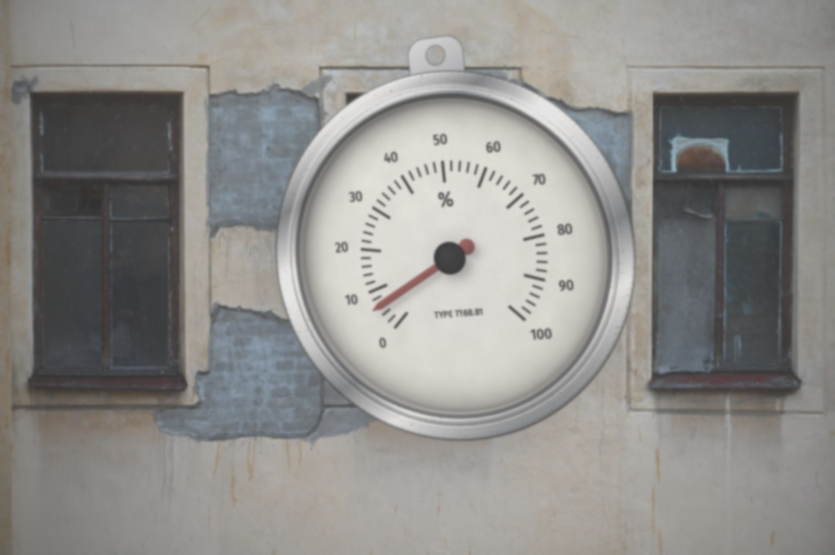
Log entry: 6 %
